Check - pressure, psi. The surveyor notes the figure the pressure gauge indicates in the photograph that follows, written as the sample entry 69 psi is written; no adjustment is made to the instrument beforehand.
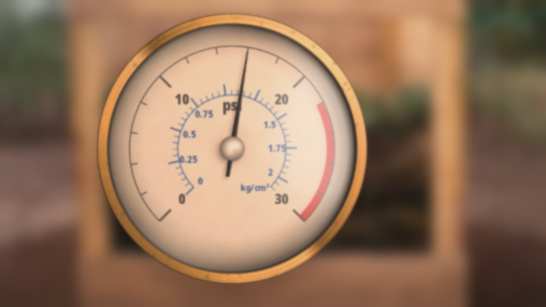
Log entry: 16 psi
